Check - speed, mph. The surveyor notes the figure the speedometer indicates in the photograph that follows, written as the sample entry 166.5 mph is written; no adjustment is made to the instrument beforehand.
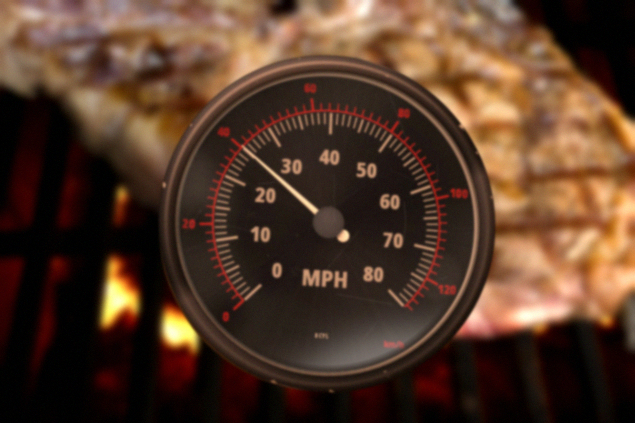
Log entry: 25 mph
